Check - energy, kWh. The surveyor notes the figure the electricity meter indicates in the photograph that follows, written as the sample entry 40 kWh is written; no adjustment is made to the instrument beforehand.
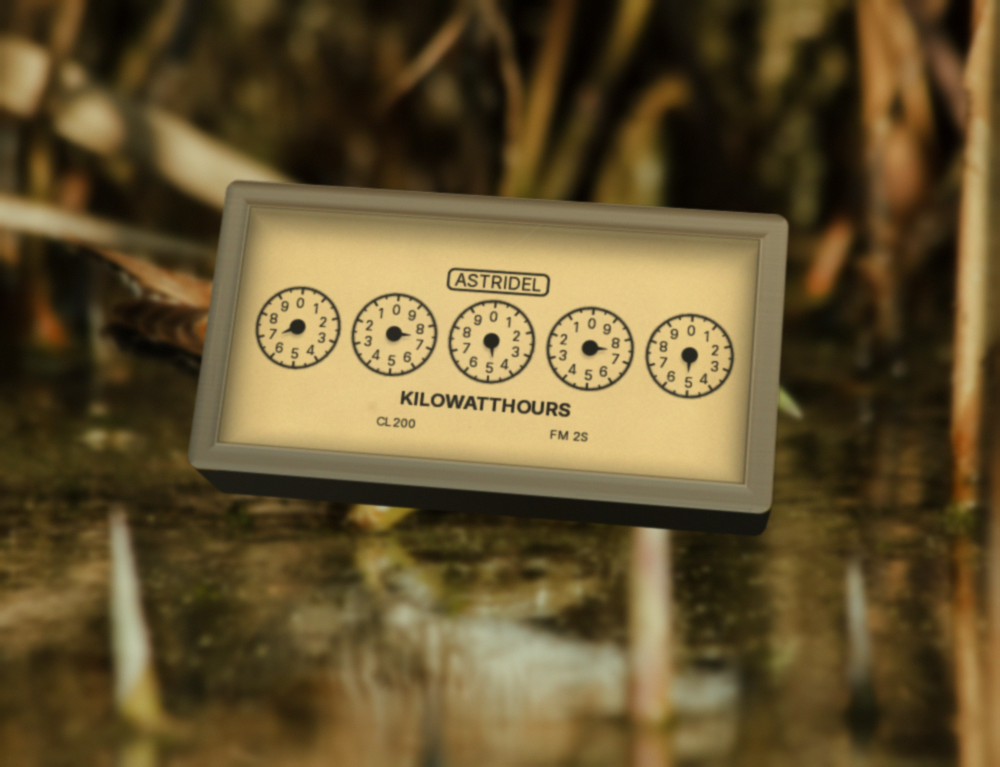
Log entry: 67475 kWh
